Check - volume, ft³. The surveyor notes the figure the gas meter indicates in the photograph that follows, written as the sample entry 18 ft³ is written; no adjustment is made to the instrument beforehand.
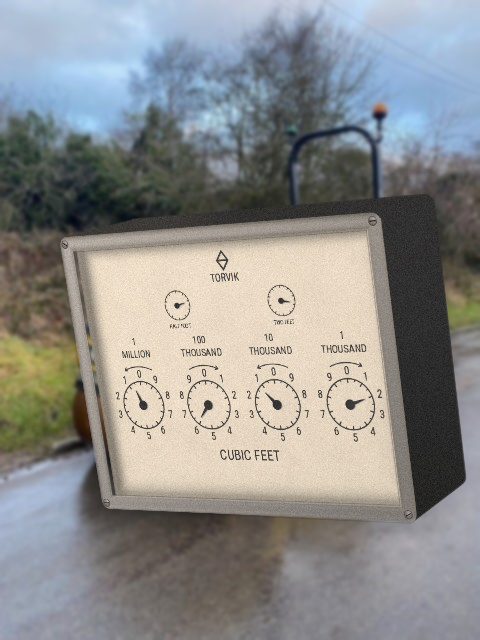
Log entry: 61200 ft³
